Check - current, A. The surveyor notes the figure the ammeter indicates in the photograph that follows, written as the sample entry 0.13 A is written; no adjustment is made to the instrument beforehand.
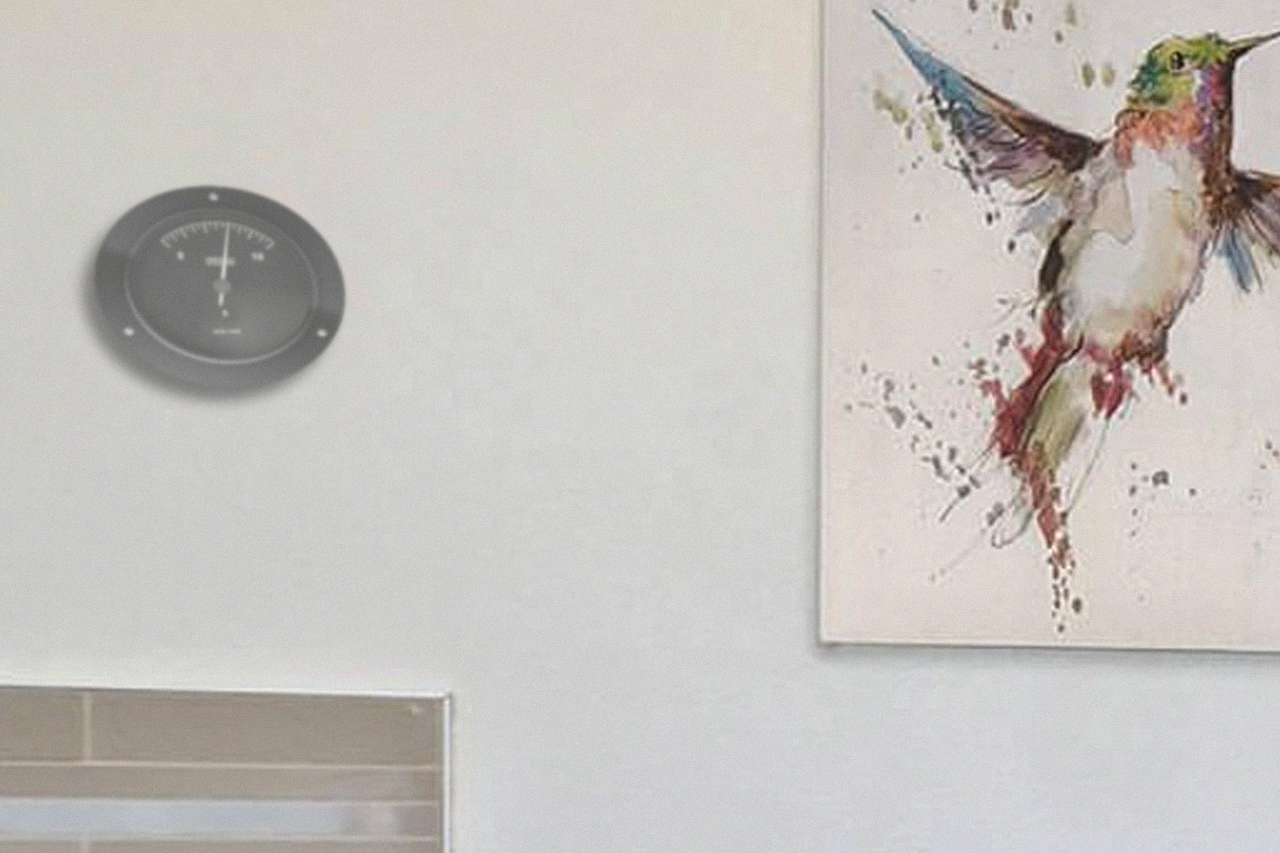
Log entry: 6 A
